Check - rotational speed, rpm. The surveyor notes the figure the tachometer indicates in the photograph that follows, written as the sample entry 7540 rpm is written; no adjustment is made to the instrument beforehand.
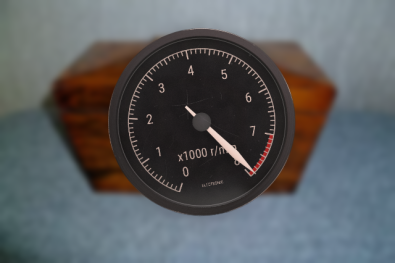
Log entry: 7900 rpm
